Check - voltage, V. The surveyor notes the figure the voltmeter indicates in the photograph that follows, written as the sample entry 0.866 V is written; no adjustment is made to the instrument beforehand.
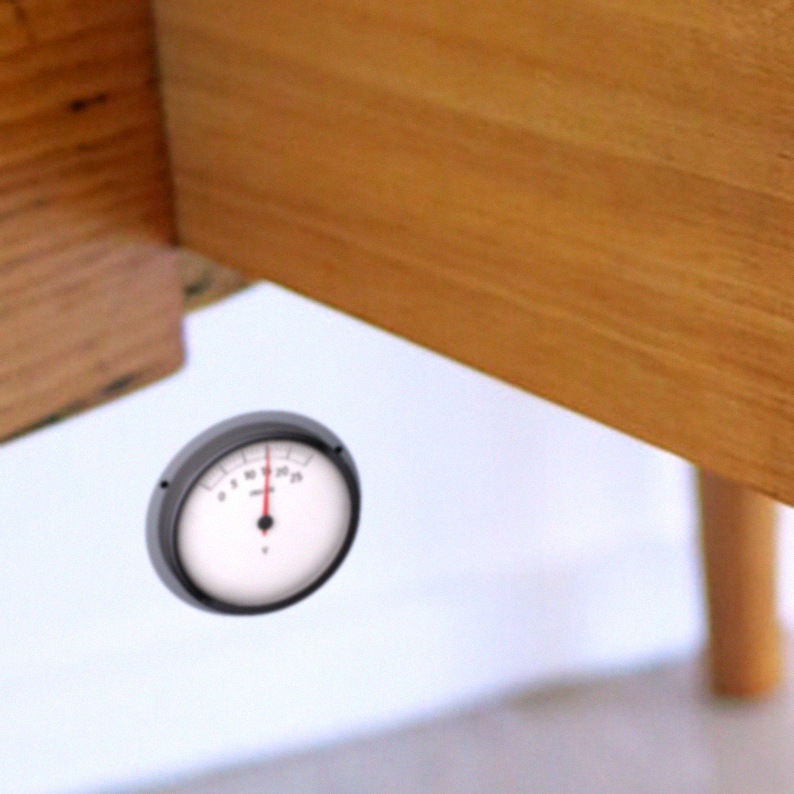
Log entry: 15 V
